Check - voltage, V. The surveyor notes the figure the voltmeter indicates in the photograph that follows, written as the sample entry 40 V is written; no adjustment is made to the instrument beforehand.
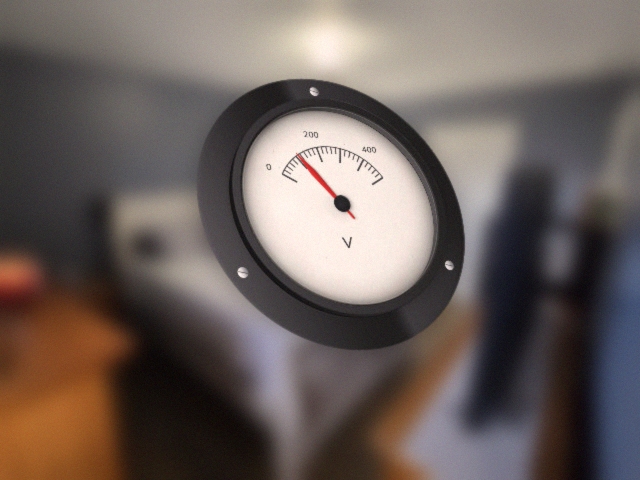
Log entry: 100 V
